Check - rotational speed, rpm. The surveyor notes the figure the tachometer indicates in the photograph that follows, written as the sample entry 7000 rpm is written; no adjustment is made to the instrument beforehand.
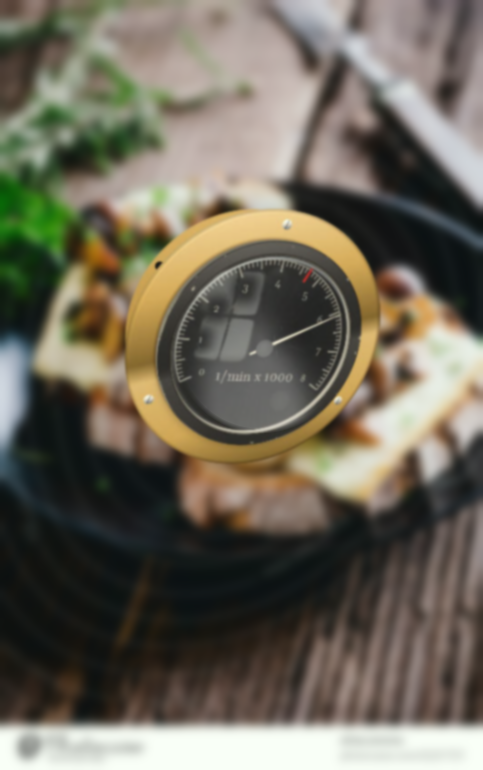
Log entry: 6000 rpm
